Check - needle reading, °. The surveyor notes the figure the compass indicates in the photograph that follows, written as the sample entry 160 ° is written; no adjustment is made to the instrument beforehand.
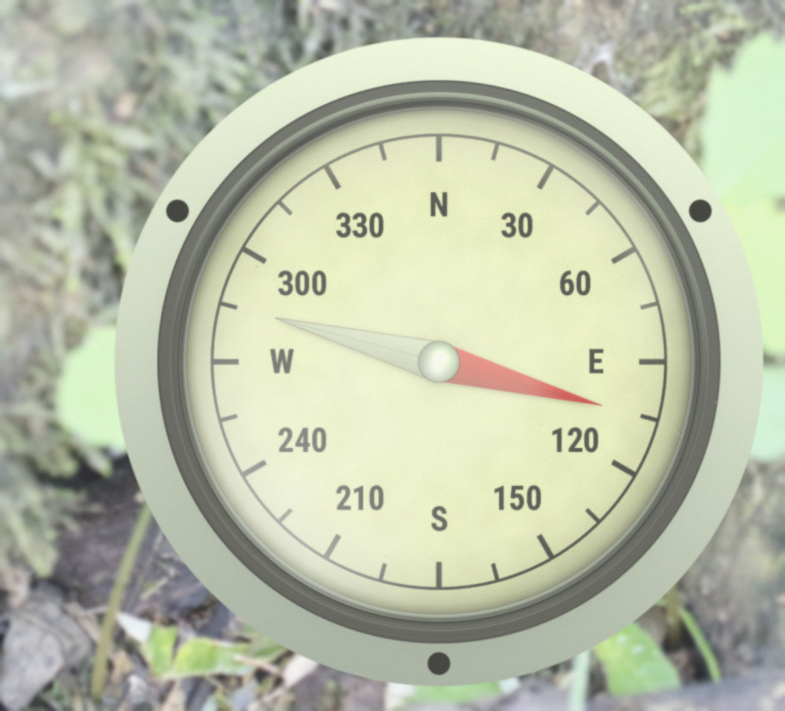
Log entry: 105 °
